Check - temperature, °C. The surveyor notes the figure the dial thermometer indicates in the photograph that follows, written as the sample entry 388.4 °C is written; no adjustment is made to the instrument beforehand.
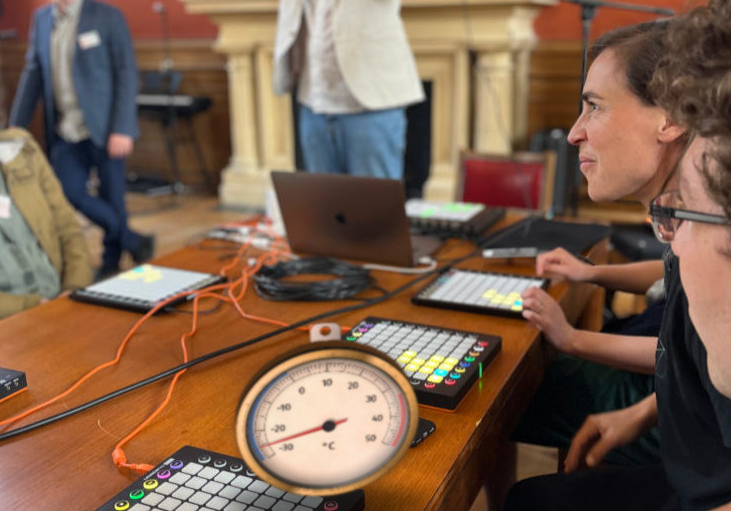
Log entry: -25 °C
